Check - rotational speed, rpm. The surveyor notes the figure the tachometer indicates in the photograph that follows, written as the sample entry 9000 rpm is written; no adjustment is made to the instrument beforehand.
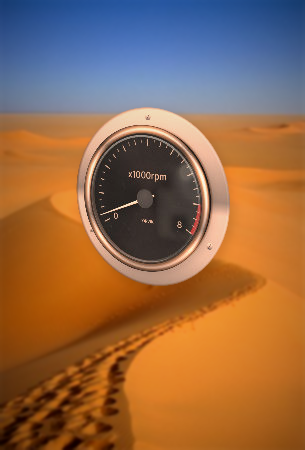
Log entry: 250 rpm
